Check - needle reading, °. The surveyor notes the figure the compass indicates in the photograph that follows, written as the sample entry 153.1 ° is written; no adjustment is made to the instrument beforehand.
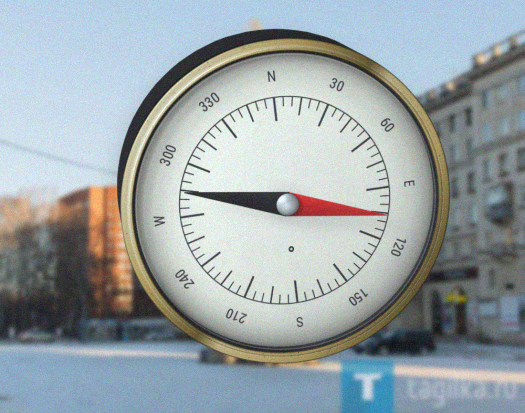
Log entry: 105 °
